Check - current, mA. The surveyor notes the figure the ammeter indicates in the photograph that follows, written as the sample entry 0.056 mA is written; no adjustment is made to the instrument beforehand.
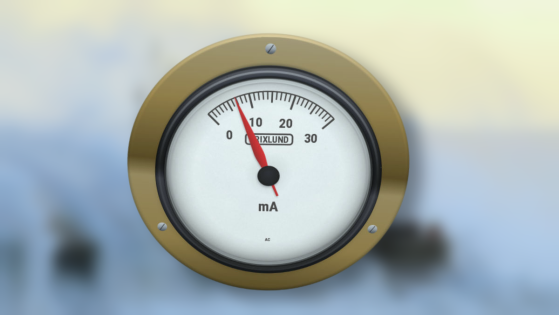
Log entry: 7 mA
